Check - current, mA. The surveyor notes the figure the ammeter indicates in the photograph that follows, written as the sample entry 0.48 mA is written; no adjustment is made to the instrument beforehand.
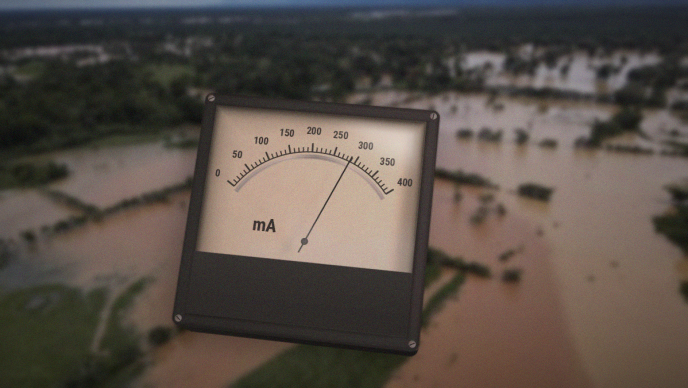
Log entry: 290 mA
